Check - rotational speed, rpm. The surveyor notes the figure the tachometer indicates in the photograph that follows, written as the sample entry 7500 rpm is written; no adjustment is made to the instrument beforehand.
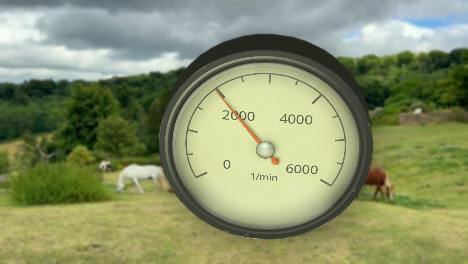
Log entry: 2000 rpm
